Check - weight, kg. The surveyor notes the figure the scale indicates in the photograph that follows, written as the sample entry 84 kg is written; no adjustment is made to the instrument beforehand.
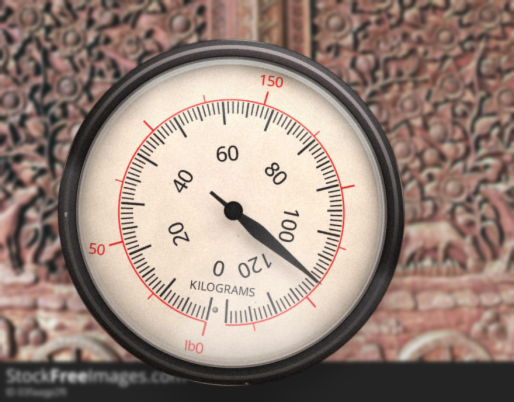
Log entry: 110 kg
